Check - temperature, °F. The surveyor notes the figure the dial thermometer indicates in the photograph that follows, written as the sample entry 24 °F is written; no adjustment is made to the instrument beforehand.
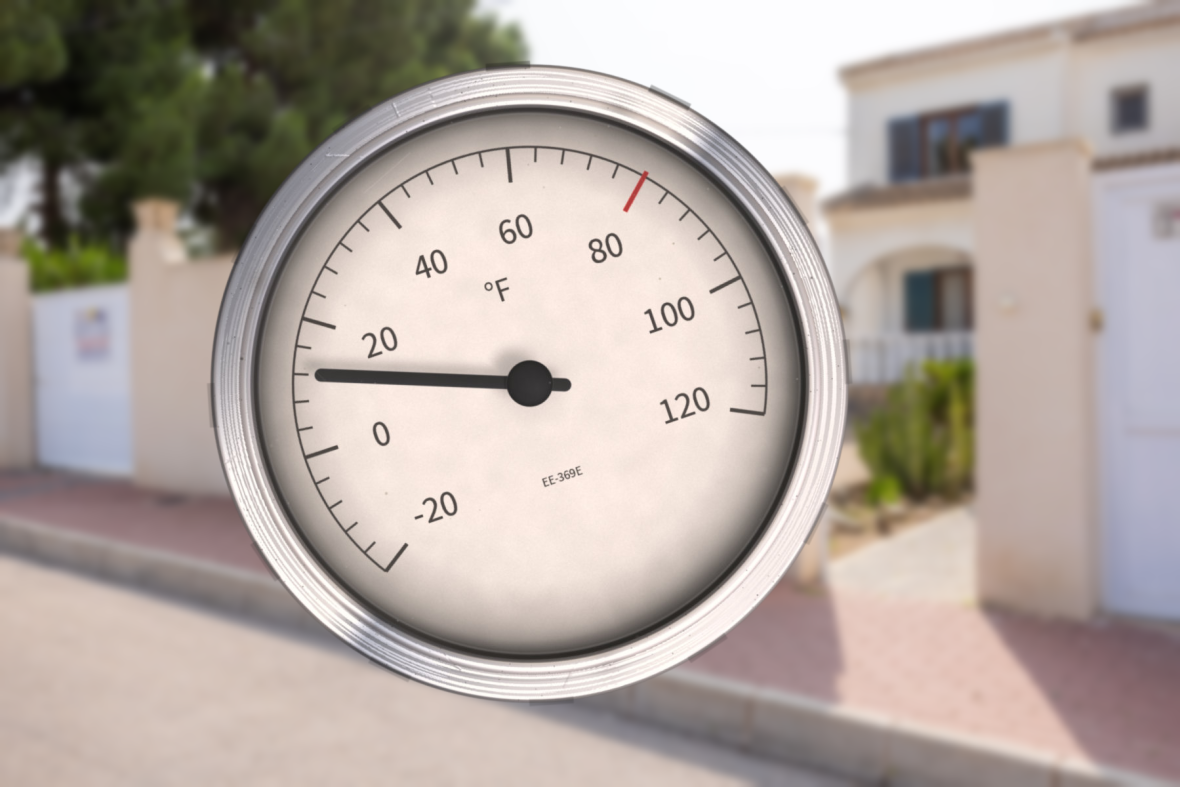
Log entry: 12 °F
